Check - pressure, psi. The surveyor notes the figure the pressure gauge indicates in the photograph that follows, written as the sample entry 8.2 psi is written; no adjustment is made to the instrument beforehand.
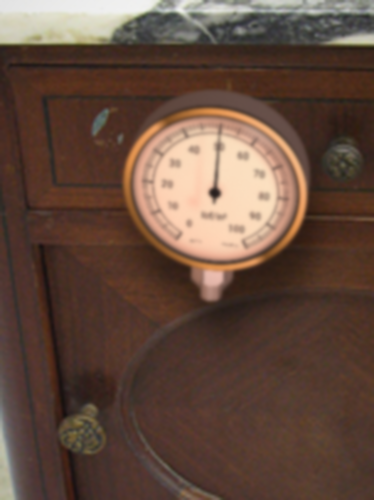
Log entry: 50 psi
